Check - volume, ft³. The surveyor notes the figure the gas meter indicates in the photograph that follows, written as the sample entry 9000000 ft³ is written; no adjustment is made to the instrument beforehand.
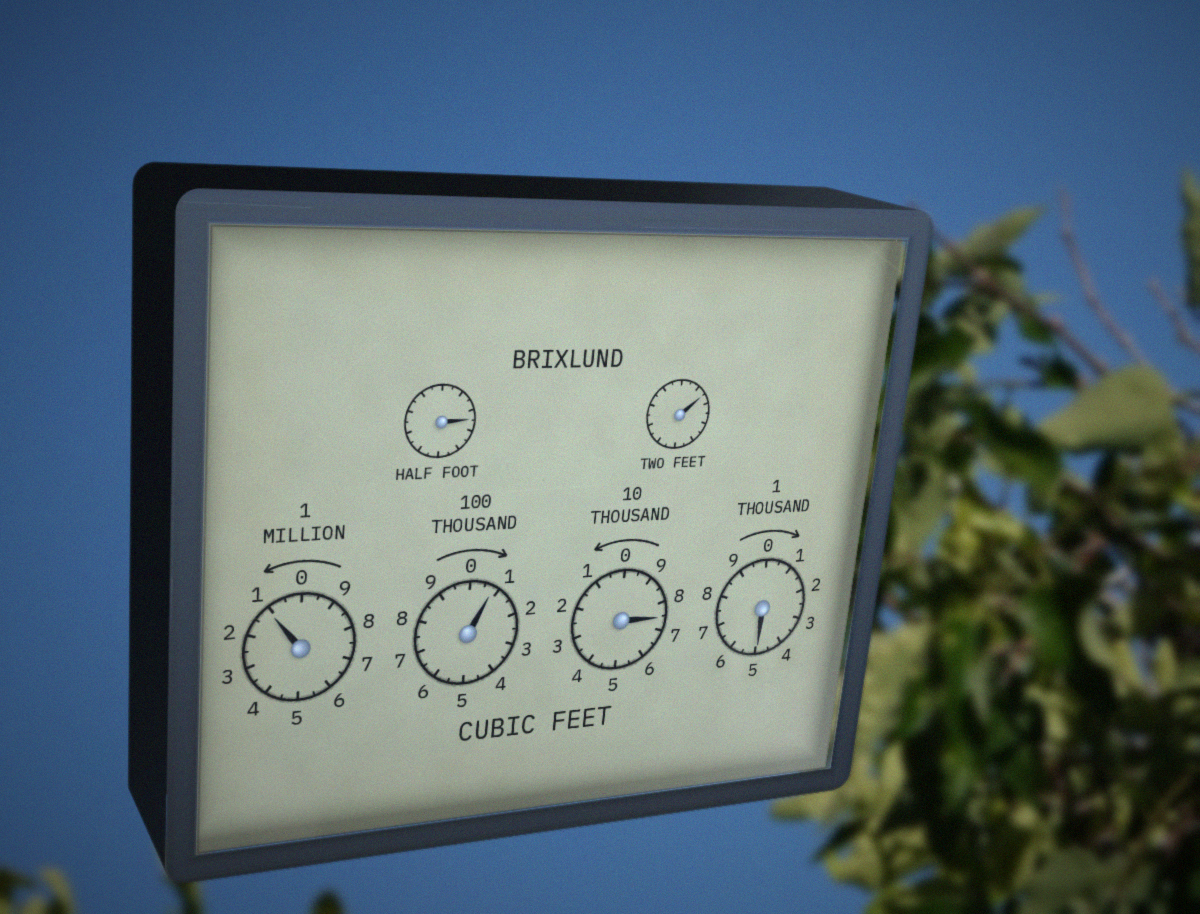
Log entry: 107500 ft³
